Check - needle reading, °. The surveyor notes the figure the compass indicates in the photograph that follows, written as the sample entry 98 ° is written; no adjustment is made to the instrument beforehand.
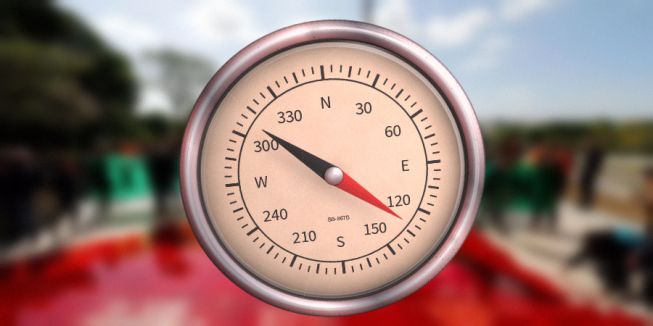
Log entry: 130 °
